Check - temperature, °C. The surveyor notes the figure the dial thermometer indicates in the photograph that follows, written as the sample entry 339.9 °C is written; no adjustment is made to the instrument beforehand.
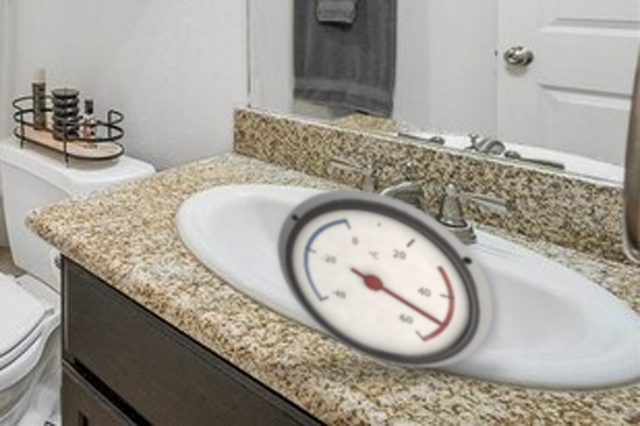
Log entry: 50 °C
